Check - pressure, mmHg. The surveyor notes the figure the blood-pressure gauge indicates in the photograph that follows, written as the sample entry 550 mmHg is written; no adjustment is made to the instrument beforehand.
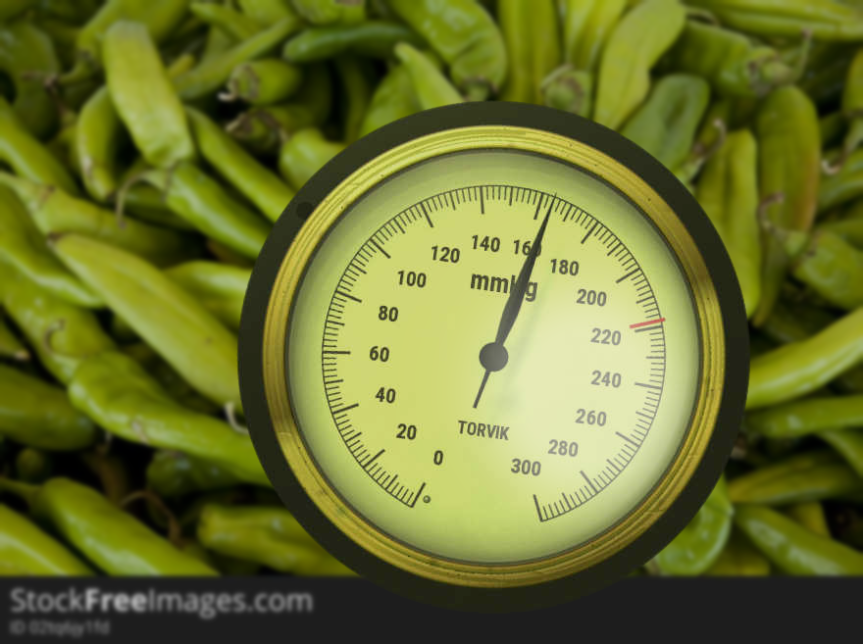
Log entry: 164 mmHg
